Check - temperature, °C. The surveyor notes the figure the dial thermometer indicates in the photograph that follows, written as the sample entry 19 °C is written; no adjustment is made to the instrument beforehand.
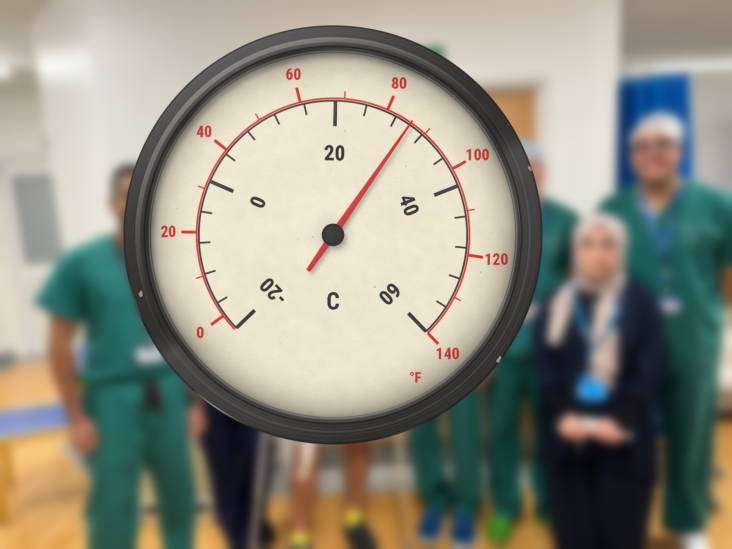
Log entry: 30 °C
